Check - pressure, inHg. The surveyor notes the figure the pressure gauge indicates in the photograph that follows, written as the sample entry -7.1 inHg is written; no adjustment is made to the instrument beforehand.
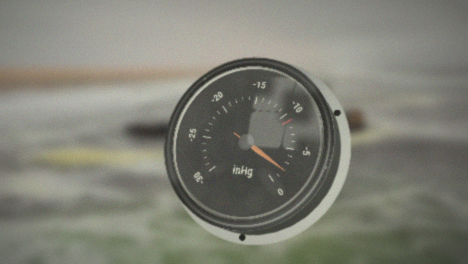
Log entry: -2 inHg
